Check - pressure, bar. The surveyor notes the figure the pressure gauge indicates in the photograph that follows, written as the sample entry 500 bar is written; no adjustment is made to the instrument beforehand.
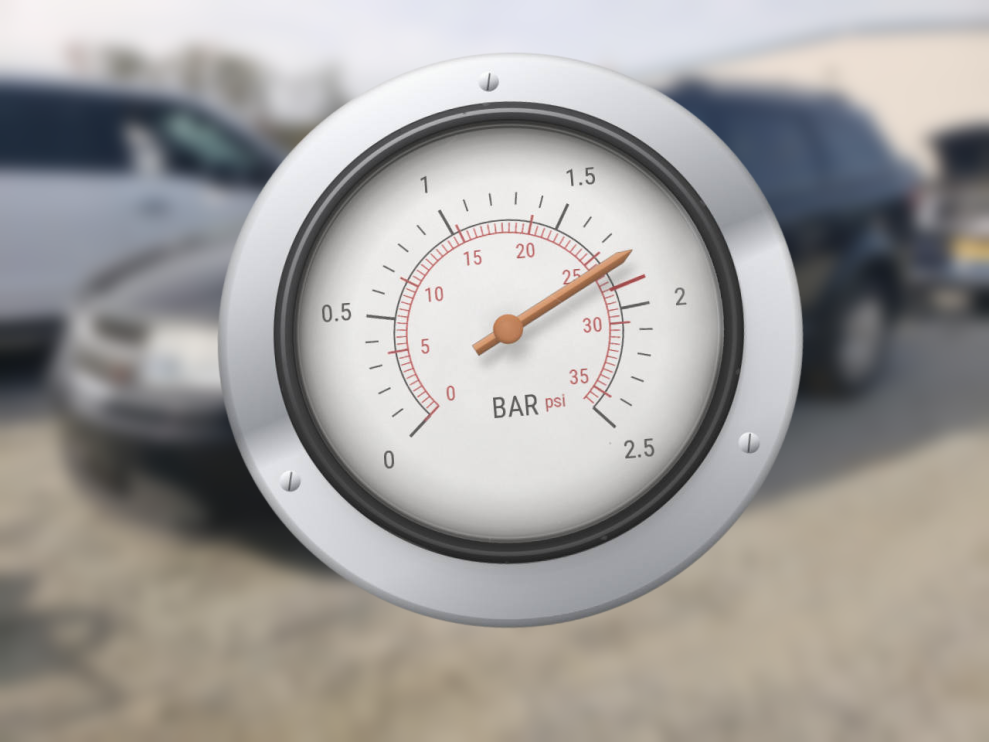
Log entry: 1.8 bar
